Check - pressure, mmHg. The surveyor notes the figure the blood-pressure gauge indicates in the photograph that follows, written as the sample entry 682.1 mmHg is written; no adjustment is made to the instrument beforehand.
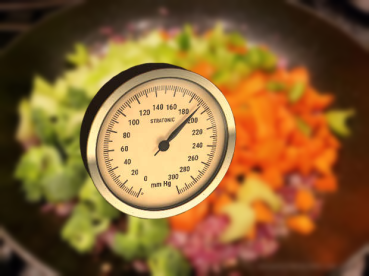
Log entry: 190 mmHg
